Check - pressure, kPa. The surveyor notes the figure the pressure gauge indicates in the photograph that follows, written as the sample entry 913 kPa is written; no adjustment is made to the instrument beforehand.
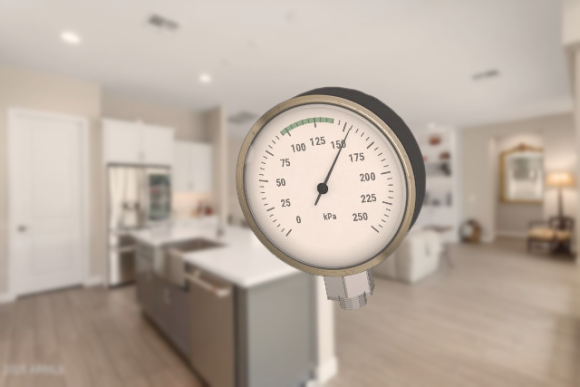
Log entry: 155 kPa
